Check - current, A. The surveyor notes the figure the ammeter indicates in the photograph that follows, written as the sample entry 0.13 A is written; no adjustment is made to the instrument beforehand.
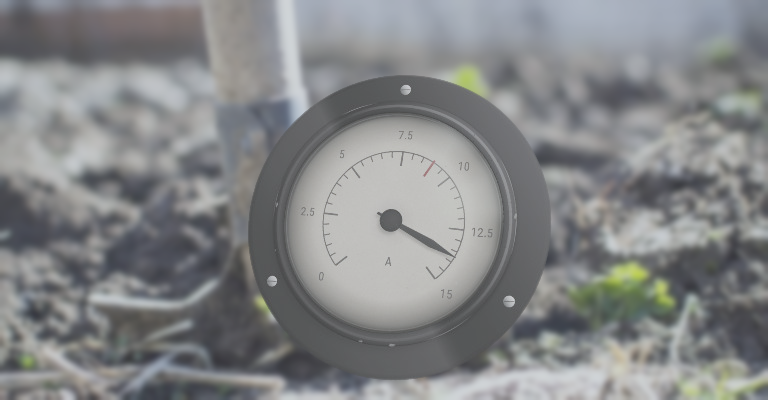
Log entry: 13.75 A
